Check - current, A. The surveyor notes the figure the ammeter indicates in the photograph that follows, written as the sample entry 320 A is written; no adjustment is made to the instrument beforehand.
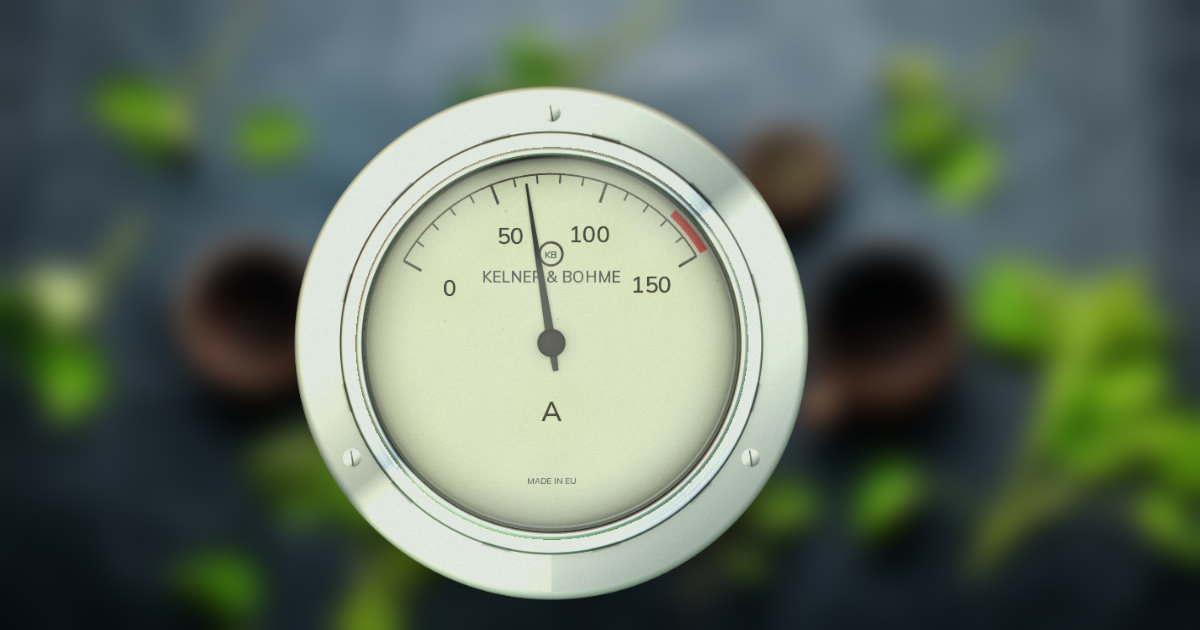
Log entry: 65 A
